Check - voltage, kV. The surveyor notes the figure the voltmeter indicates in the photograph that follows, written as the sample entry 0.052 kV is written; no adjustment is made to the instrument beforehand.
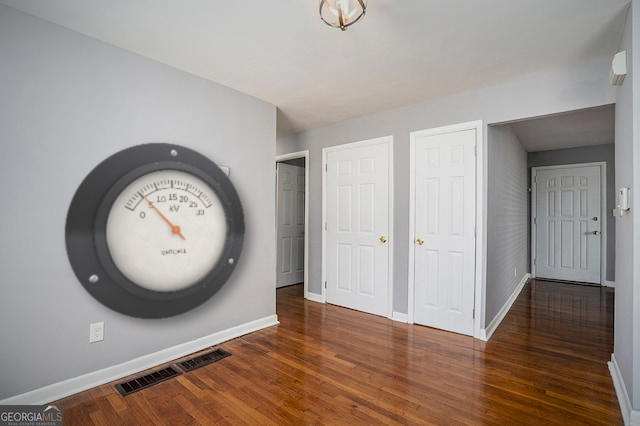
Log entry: 5 kV
